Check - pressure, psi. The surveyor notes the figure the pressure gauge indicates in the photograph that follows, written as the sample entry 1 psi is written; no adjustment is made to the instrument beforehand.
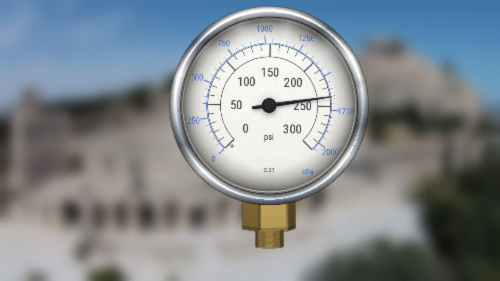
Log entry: 240 psi
